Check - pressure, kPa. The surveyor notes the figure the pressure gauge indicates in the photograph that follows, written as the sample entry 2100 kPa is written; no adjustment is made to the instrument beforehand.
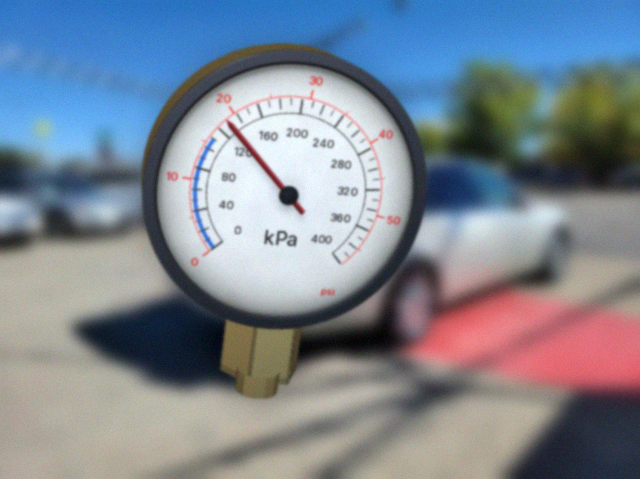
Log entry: 130 kPa
